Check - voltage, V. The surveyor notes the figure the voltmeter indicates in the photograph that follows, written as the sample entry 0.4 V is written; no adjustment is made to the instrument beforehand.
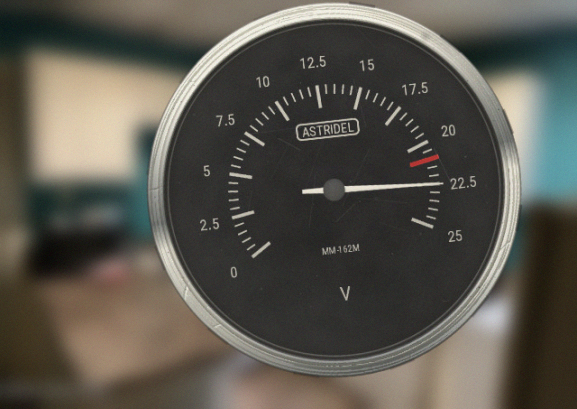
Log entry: 22.5 V
